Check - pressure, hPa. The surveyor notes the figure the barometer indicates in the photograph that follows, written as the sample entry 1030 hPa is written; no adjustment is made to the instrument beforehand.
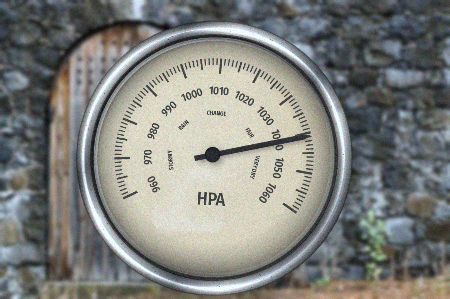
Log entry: 1041 hPa
